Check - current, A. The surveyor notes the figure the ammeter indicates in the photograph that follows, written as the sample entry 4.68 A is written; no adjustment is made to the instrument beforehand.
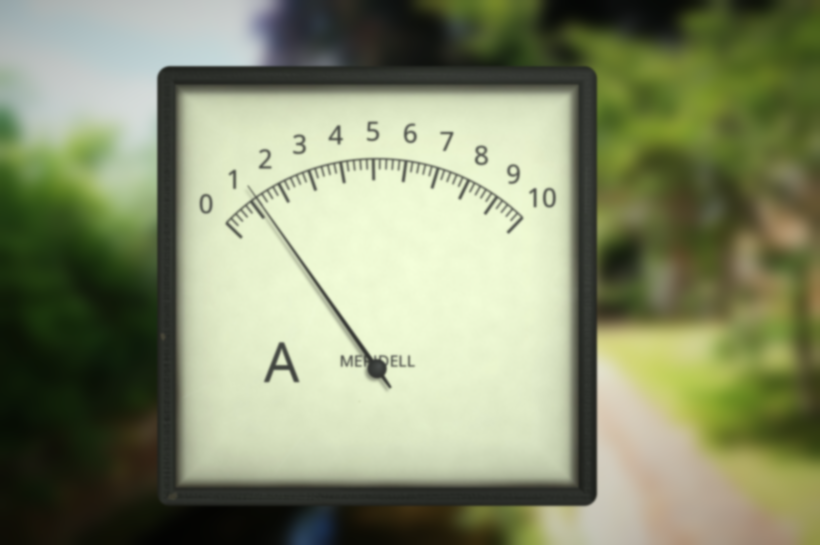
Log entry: 1.2 A
